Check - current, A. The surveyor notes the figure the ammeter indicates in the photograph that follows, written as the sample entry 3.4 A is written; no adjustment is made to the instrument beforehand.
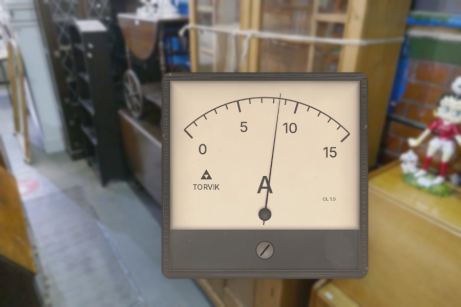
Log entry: 8.5 A
